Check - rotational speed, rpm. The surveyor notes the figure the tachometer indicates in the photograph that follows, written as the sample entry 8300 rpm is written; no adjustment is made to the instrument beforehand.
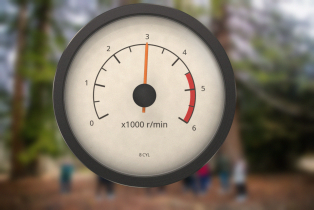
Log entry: 3000 rpm
